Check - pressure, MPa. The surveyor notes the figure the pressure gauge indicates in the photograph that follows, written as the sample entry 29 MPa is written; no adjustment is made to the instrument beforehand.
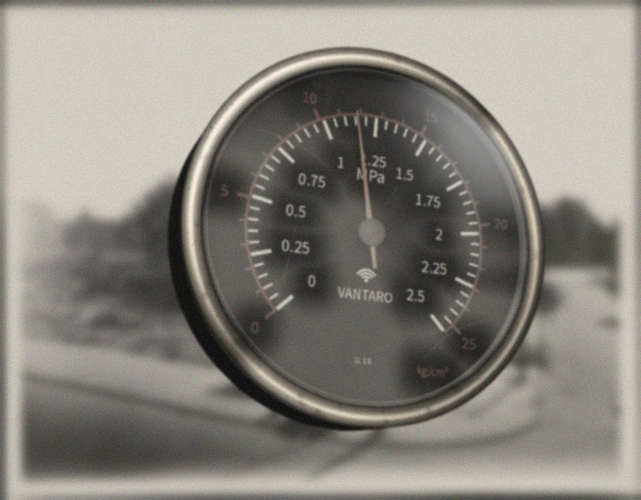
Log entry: 1.15 MPa
